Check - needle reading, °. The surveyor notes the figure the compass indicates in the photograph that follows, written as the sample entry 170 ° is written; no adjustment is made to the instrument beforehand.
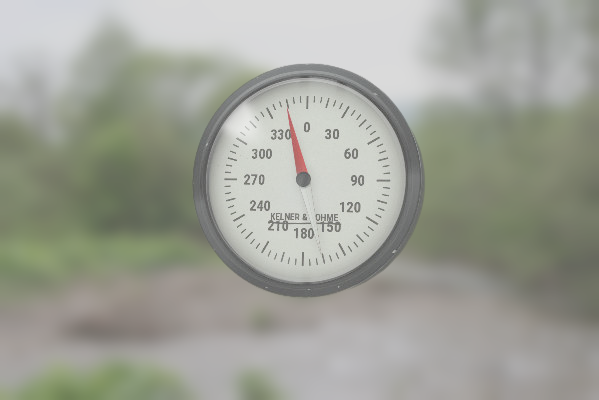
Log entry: 345 °
